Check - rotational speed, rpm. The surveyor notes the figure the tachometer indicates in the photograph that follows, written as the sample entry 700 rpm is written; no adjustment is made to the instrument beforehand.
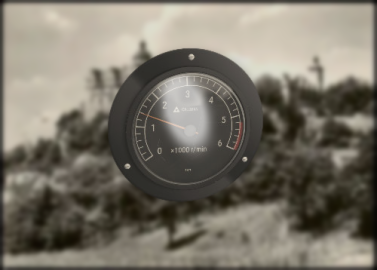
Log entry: 1400 rpm
